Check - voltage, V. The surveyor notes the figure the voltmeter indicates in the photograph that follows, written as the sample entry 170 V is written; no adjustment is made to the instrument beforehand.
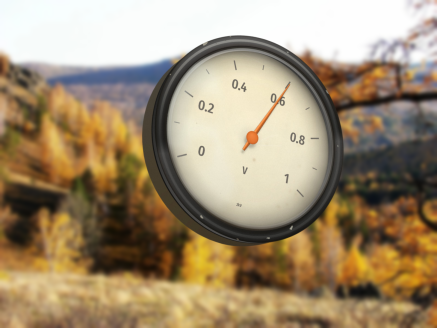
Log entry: 0.6 V
